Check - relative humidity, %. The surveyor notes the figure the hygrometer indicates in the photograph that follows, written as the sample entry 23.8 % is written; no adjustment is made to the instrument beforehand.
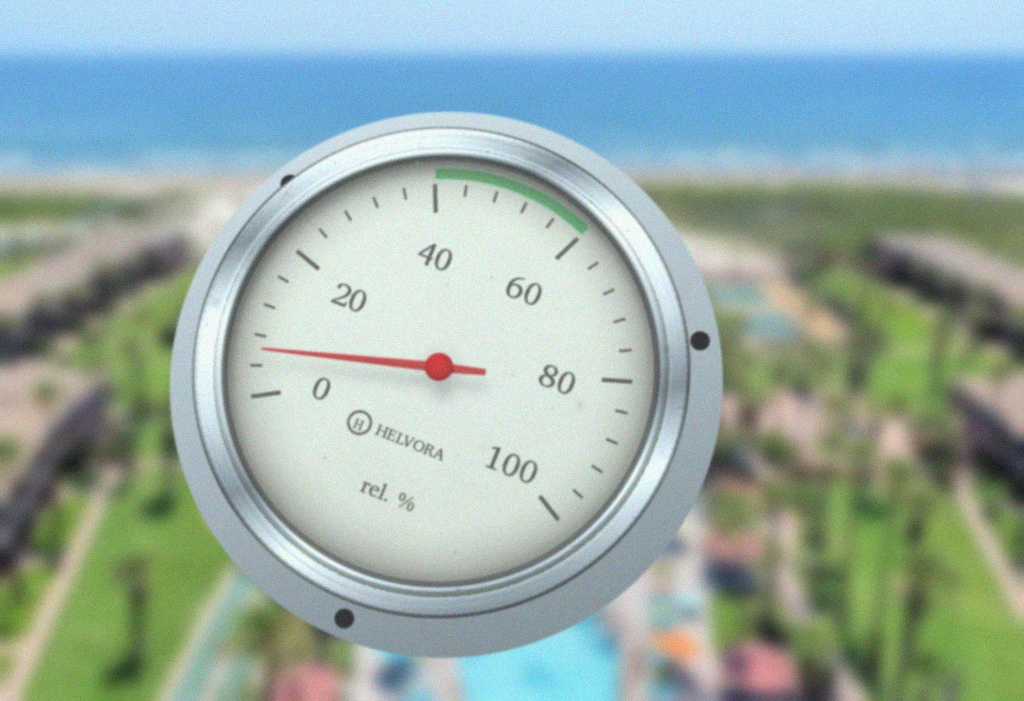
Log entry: 6 %
